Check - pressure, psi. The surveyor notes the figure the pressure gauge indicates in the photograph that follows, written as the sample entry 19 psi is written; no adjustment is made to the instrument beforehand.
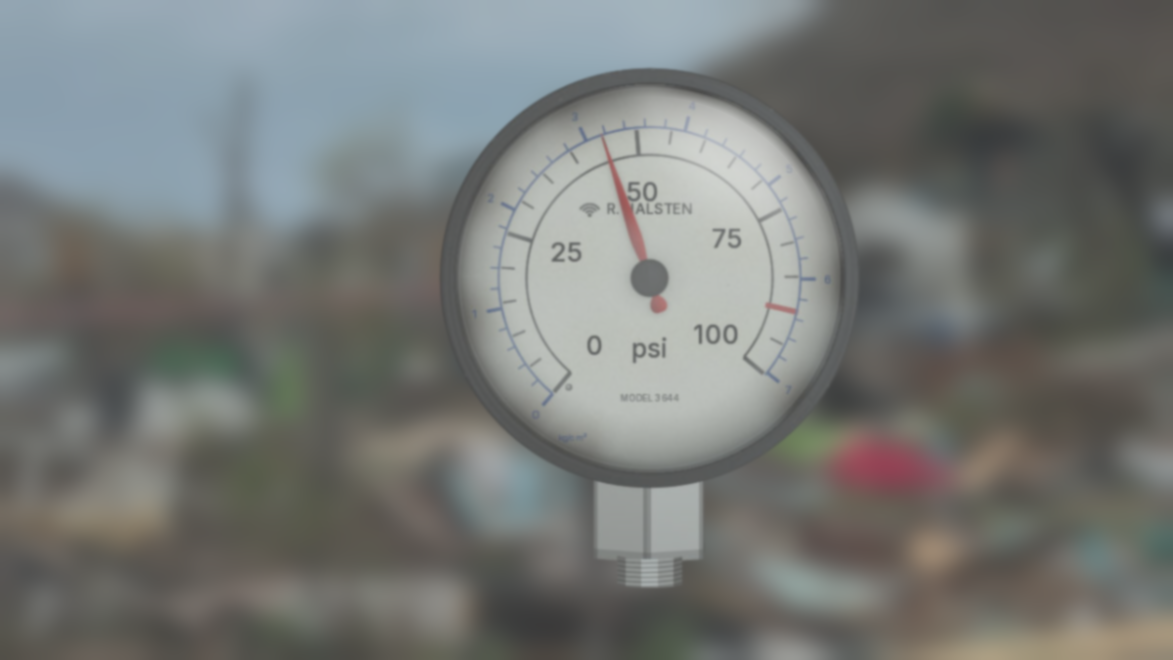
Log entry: 45 psi
